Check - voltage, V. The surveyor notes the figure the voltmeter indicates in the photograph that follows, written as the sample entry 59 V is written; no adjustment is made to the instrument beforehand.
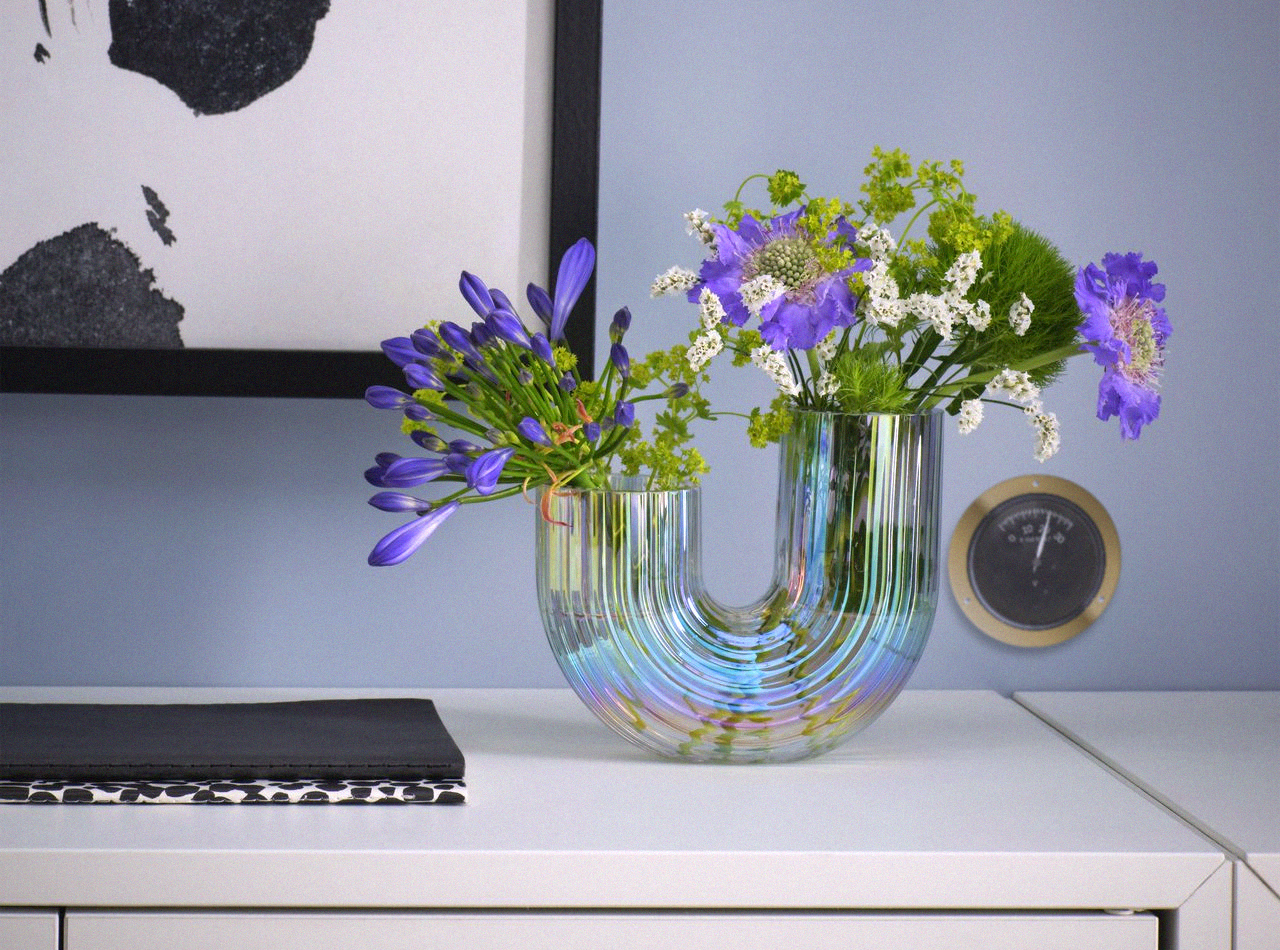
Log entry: 20 V
